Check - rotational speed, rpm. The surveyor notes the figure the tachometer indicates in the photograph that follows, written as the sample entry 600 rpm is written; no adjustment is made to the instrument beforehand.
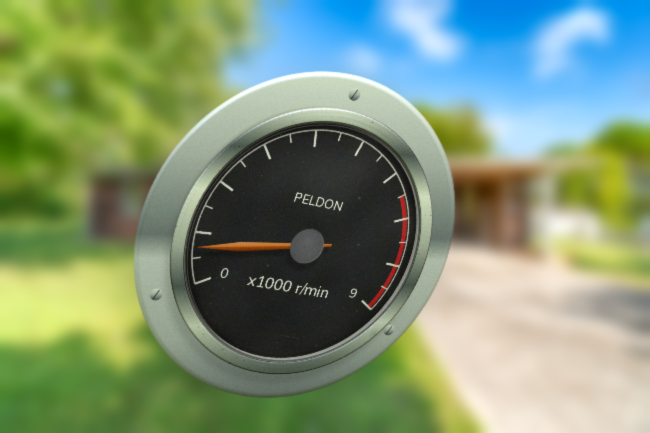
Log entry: 750 rpm
